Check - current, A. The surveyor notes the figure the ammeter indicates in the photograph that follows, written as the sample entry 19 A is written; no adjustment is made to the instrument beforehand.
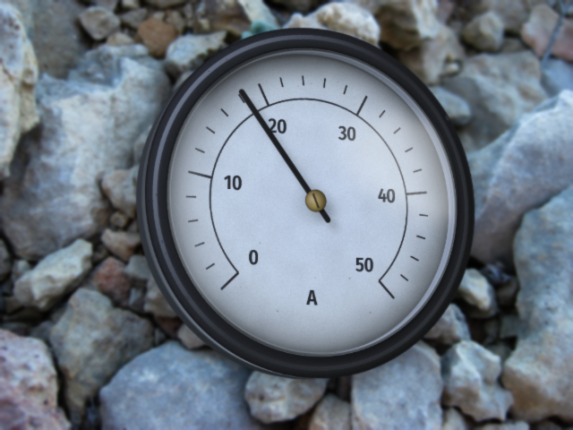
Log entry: 18 A
